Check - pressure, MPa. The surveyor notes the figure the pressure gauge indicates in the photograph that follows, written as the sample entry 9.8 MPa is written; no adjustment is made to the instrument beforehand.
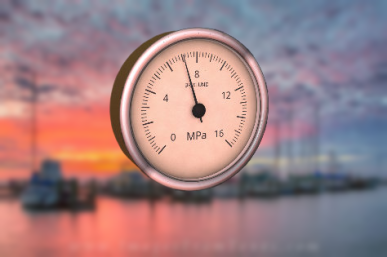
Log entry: 7 MPa
